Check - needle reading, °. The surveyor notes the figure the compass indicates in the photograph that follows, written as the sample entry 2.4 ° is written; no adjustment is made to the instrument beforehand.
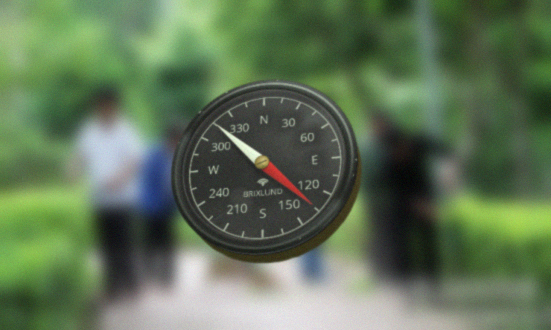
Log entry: 135 °
